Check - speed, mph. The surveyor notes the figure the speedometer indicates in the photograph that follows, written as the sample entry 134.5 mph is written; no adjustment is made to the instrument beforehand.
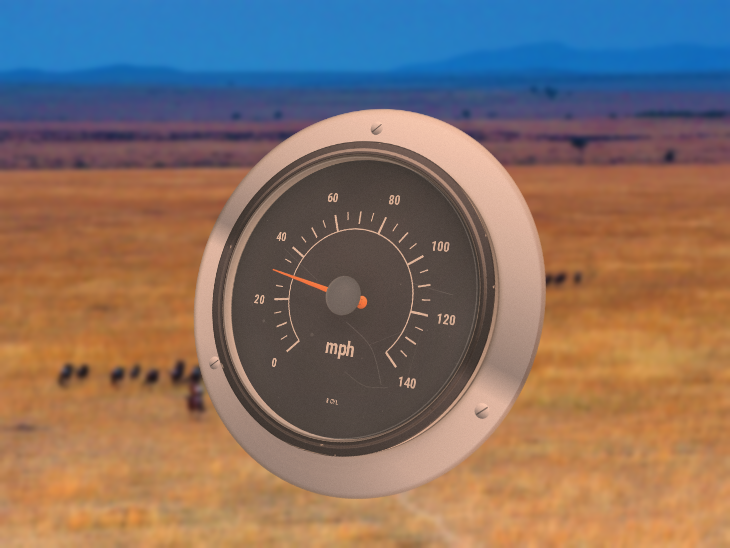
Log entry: 30 mph
